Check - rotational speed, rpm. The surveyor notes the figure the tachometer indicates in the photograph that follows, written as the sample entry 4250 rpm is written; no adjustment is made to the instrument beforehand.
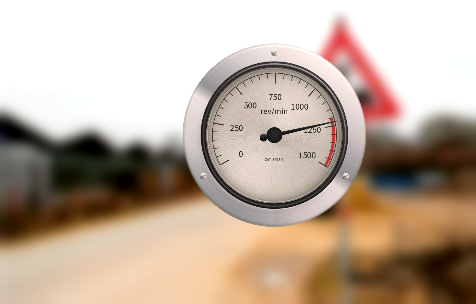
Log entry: 1225 rpm
